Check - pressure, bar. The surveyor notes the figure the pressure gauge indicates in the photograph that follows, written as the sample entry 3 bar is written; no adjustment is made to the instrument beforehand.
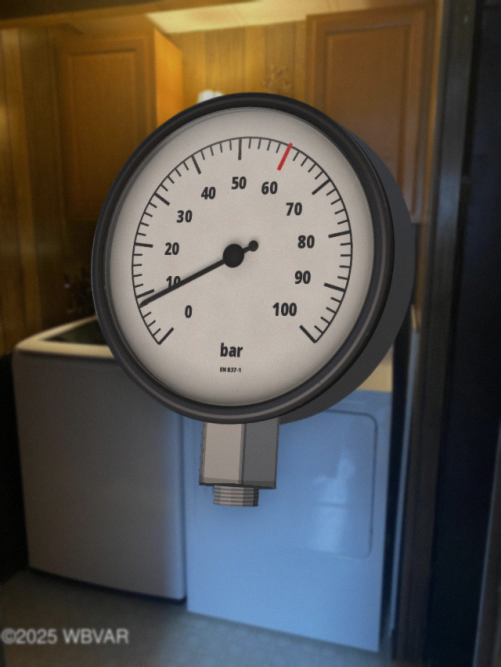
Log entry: 8 bar
